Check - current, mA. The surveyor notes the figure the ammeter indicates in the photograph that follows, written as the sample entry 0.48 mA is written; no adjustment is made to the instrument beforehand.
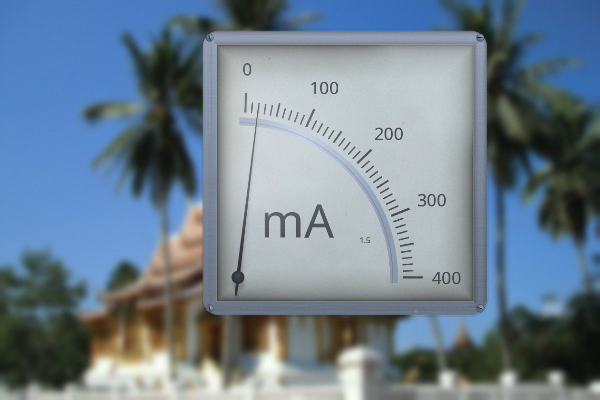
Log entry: 20 mA
